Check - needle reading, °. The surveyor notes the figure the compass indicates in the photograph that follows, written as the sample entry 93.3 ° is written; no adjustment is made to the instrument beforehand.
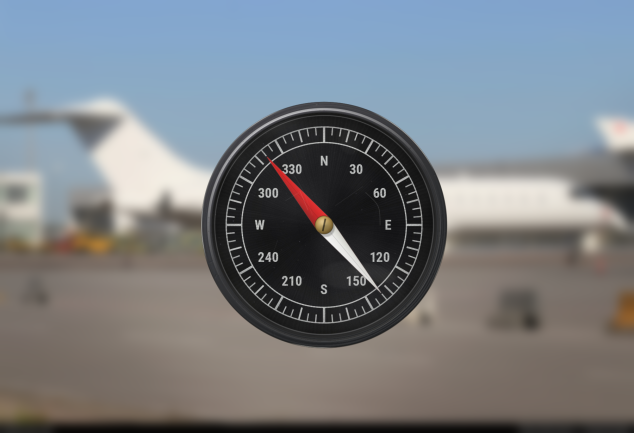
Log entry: 320 °
